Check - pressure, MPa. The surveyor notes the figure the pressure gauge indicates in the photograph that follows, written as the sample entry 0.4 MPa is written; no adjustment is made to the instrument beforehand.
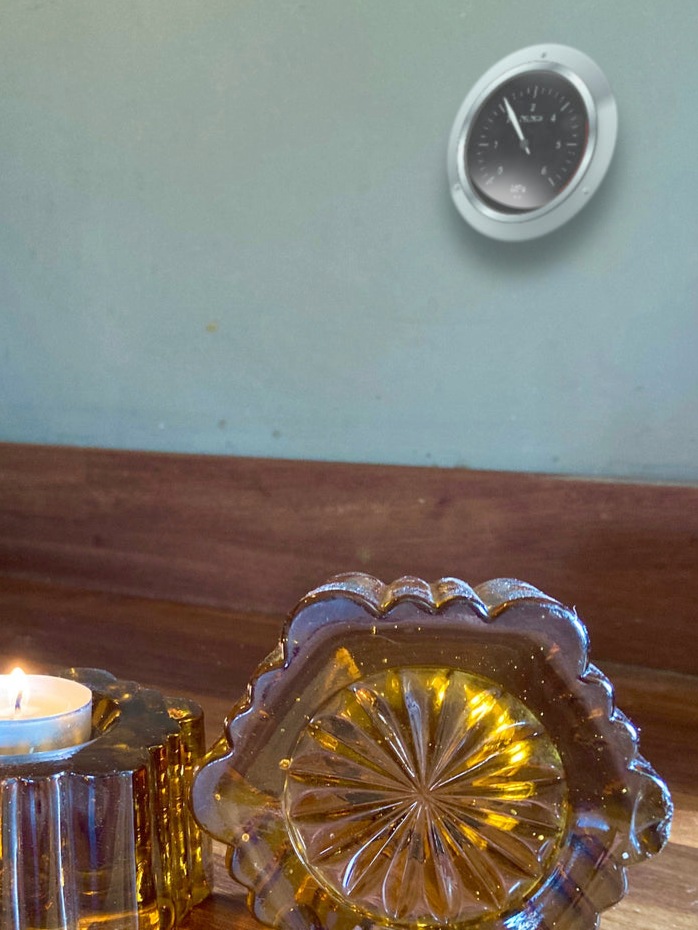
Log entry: 2.2 MPa
